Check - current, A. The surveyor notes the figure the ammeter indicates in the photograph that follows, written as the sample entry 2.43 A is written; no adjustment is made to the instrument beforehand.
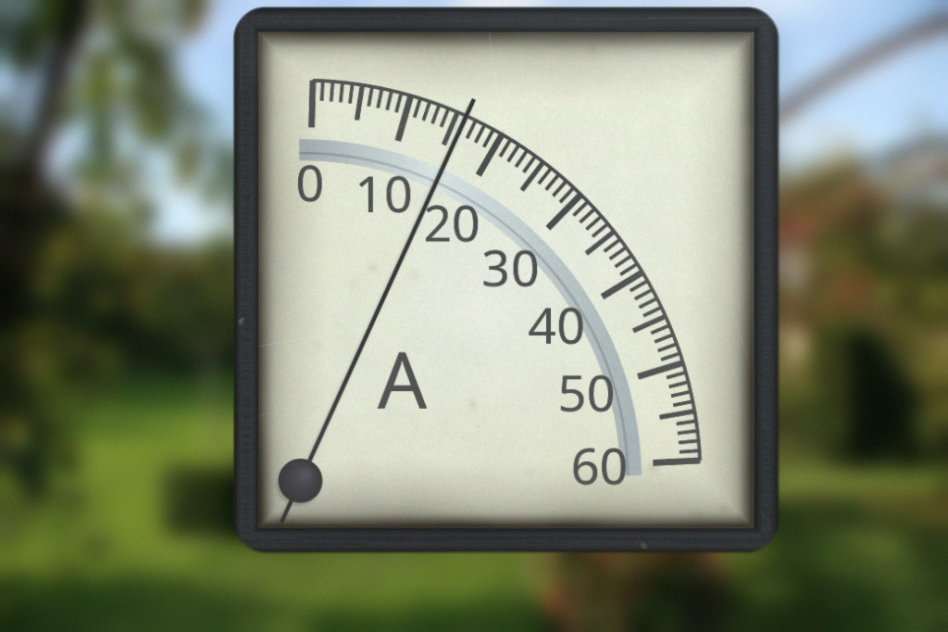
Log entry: 16 A
